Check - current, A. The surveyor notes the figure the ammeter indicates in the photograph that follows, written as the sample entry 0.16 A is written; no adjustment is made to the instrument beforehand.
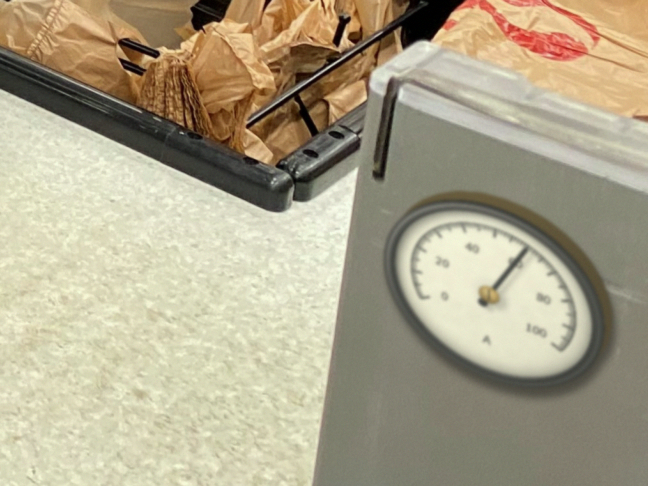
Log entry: 60 A
